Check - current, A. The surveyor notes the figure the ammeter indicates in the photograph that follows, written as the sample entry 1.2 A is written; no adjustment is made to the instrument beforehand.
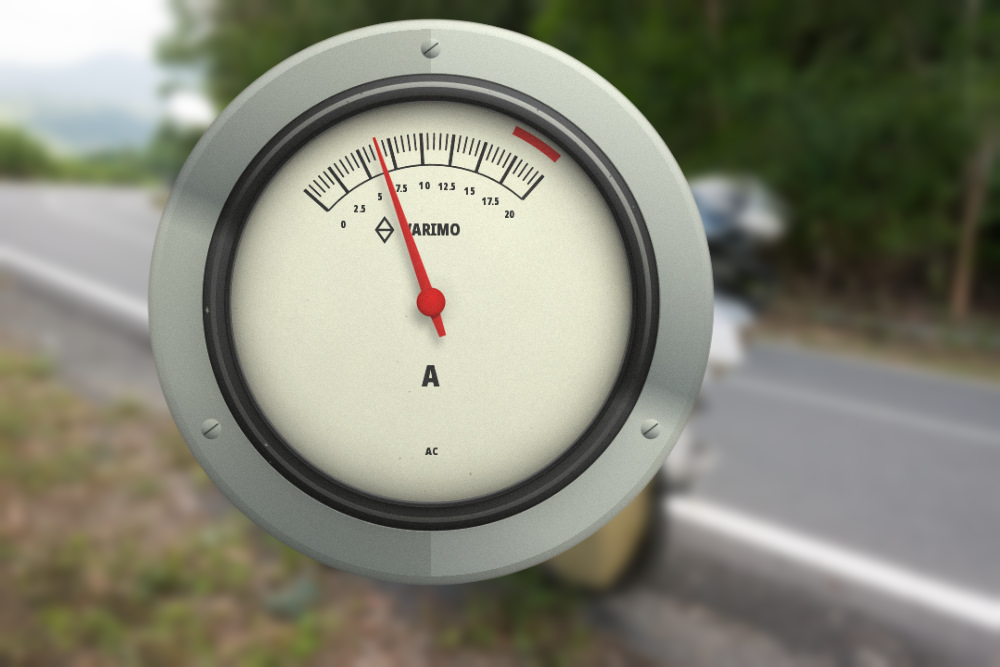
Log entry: 6.5 A
